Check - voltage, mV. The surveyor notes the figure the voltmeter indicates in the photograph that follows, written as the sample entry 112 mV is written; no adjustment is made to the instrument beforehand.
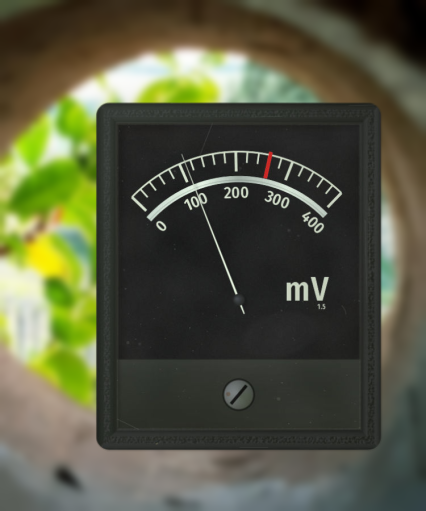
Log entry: 110 mV
